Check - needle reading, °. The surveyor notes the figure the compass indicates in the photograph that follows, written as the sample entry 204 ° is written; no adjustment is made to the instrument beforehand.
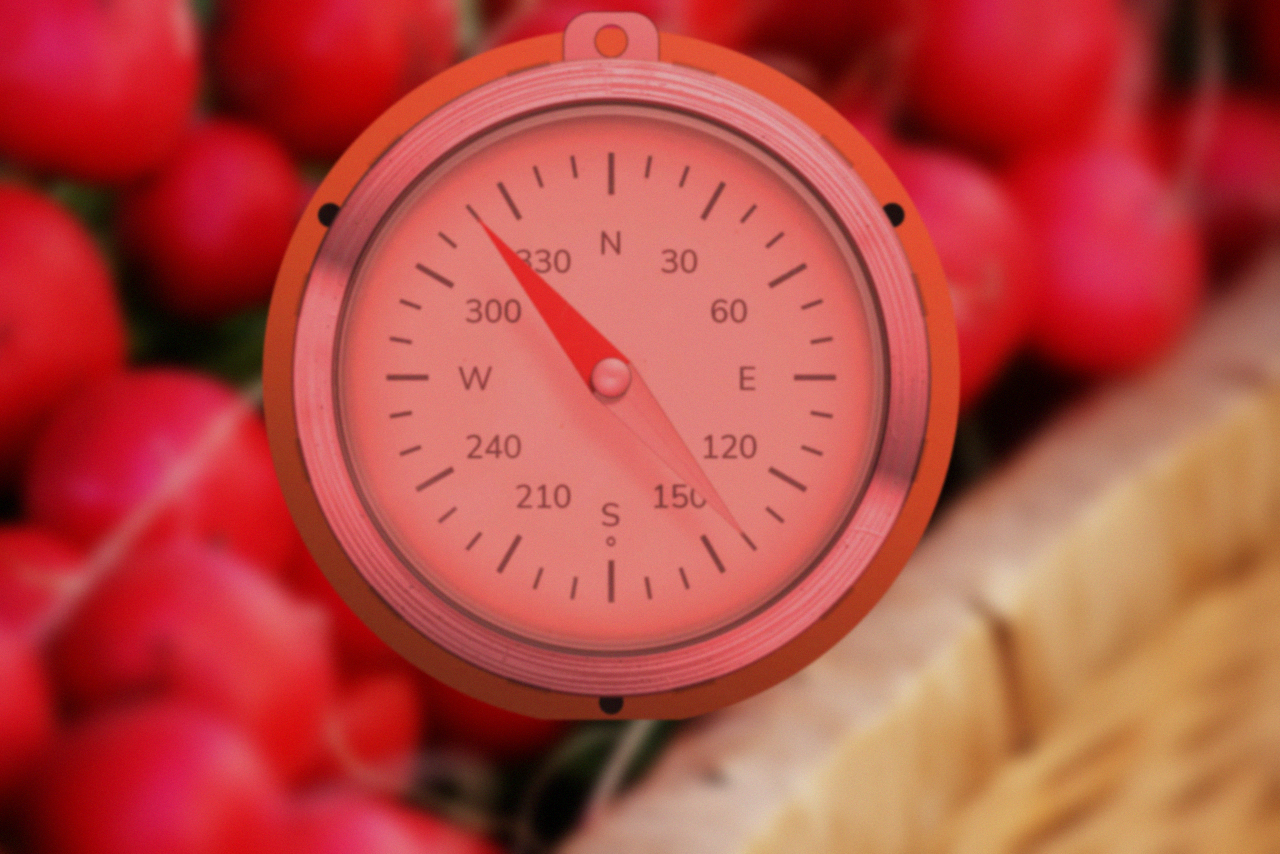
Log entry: 320 °
